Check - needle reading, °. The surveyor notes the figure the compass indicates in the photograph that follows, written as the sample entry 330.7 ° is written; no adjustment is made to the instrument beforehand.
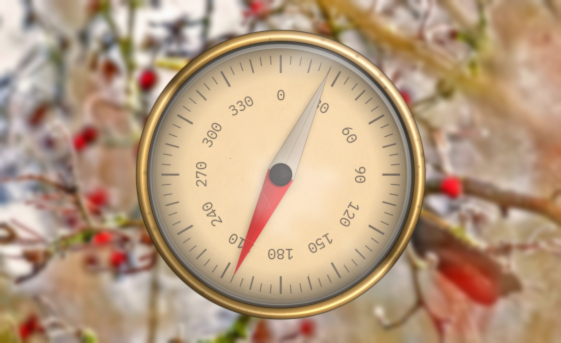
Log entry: 205 °
